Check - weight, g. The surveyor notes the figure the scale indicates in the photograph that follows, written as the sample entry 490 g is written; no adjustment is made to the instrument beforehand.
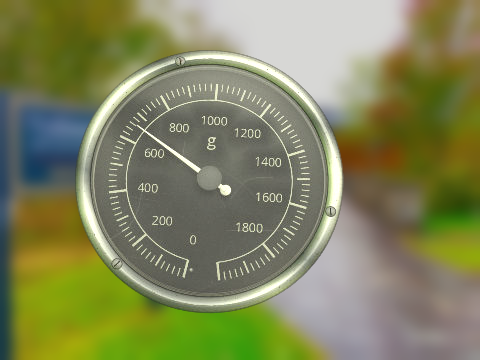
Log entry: 660 g
